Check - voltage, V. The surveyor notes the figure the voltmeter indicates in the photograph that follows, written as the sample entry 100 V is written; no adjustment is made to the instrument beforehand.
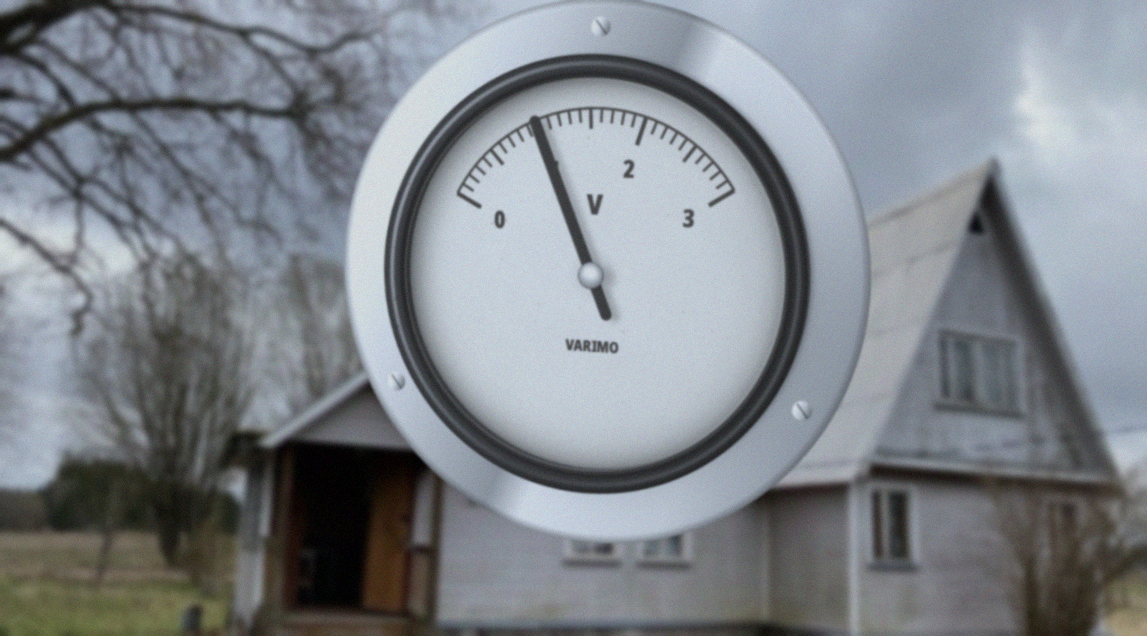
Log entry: 1 V
